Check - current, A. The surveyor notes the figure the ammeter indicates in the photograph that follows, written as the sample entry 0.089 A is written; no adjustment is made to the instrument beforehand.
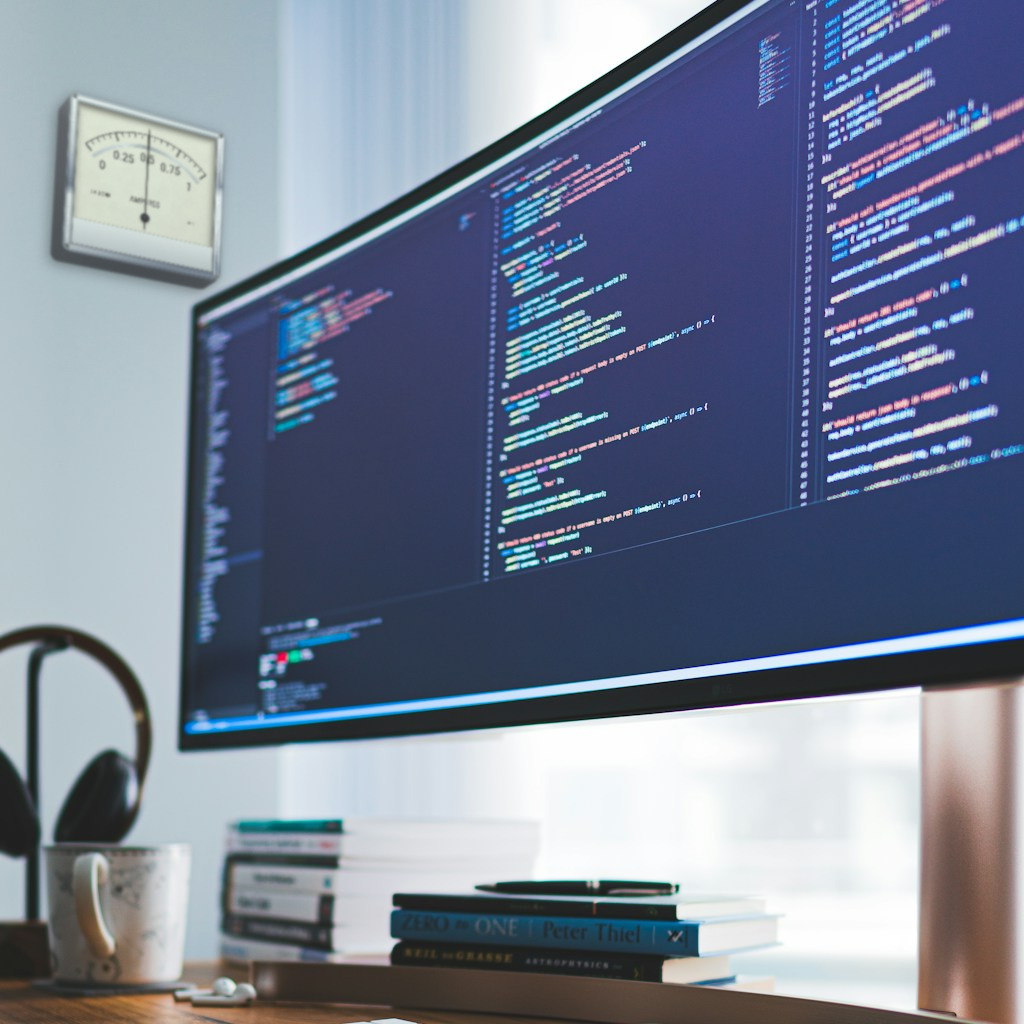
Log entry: 0.5 A
